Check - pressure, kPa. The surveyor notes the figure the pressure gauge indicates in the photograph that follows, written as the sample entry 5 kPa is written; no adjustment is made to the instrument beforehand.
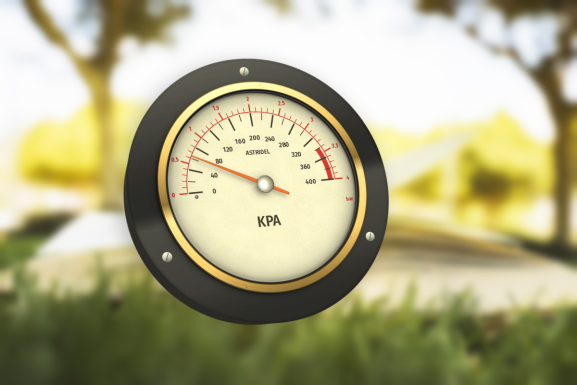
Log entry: 60 kPa
